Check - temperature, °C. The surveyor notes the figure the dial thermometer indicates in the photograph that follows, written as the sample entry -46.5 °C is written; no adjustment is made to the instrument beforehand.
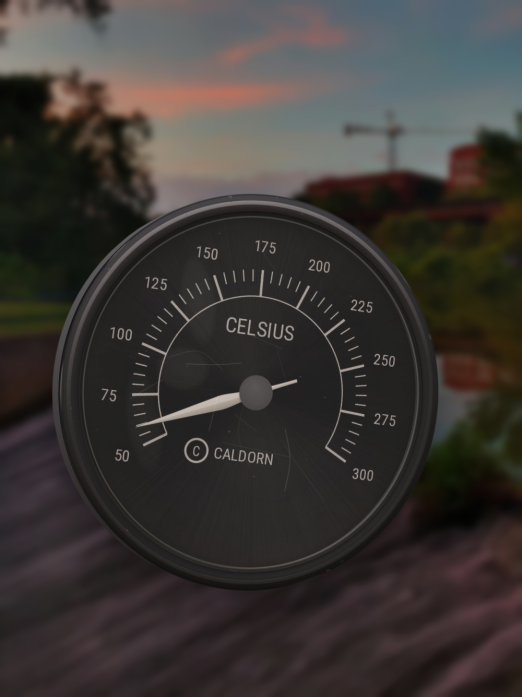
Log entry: 60 °C
